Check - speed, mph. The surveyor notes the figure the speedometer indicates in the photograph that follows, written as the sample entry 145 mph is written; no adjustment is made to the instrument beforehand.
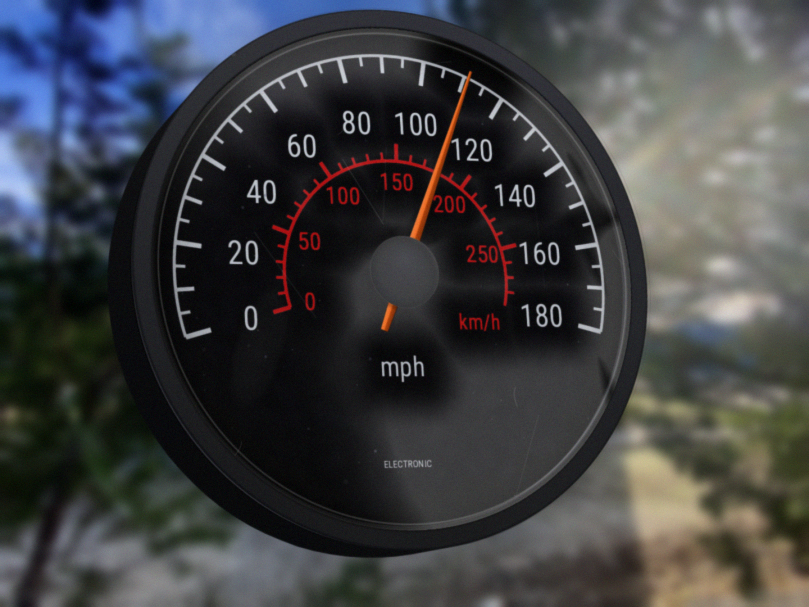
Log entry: 110 mph
